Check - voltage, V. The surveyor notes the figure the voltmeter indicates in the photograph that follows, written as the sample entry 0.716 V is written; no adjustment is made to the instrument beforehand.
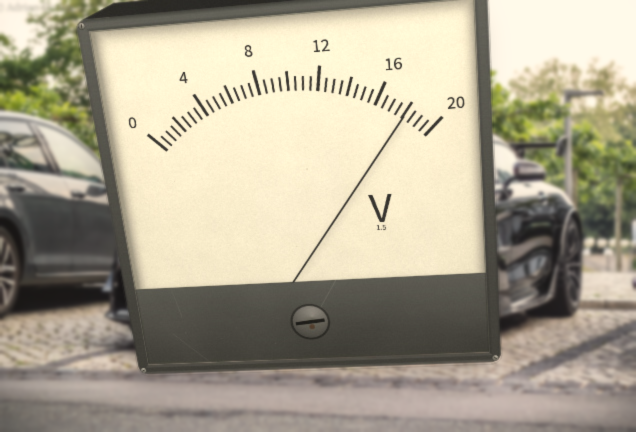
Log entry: 18 V
